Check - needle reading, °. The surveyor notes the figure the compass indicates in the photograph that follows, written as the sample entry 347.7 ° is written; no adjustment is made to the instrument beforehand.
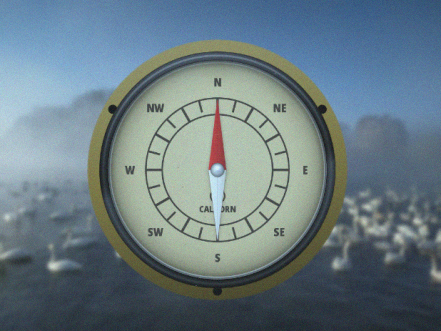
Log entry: 0 °
